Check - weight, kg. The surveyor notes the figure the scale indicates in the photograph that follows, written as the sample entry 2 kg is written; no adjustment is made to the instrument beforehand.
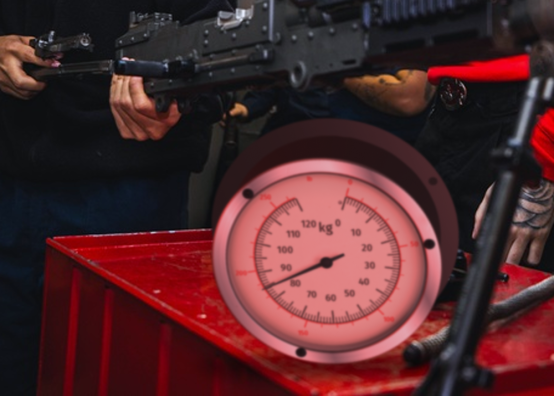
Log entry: 85 kg
